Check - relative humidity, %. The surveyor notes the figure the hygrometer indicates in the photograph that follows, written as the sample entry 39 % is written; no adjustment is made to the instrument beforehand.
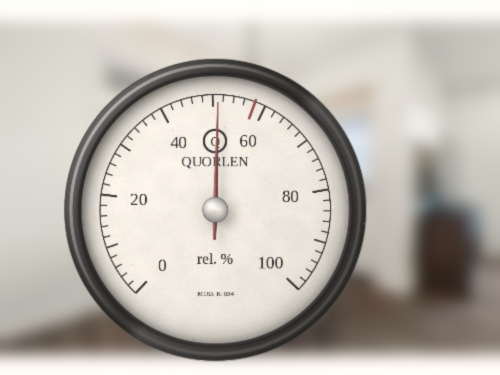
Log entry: 51 %
